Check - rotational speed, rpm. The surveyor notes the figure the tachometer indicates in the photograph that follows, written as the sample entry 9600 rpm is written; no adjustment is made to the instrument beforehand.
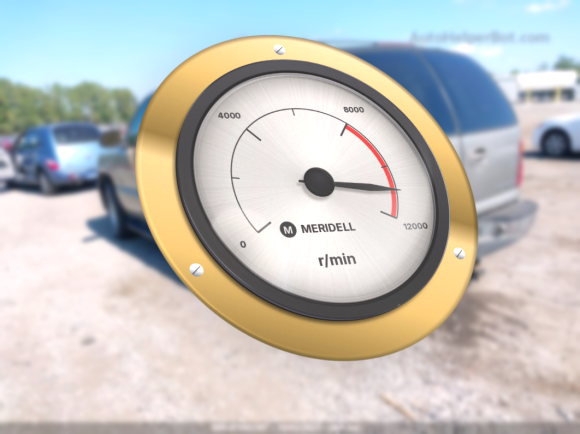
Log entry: 11000 rpm
